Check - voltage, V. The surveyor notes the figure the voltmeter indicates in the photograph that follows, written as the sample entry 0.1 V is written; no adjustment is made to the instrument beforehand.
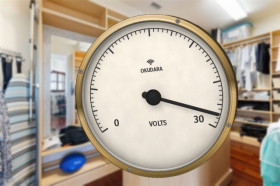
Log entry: 28.5 V
